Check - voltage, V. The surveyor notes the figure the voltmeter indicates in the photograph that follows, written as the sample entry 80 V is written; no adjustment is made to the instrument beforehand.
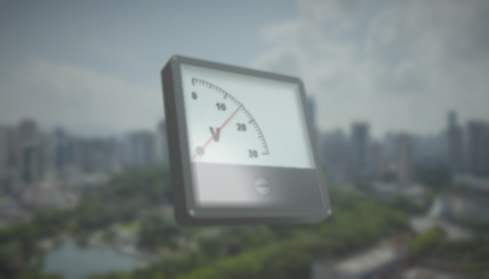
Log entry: 15 V
